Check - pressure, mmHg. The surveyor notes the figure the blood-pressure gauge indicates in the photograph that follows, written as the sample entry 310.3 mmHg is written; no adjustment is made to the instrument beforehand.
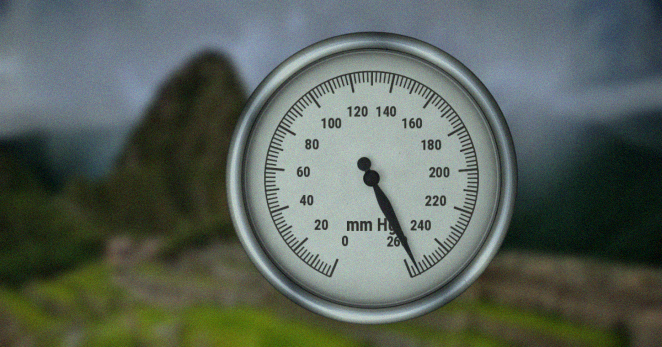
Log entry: 256 mmHg
